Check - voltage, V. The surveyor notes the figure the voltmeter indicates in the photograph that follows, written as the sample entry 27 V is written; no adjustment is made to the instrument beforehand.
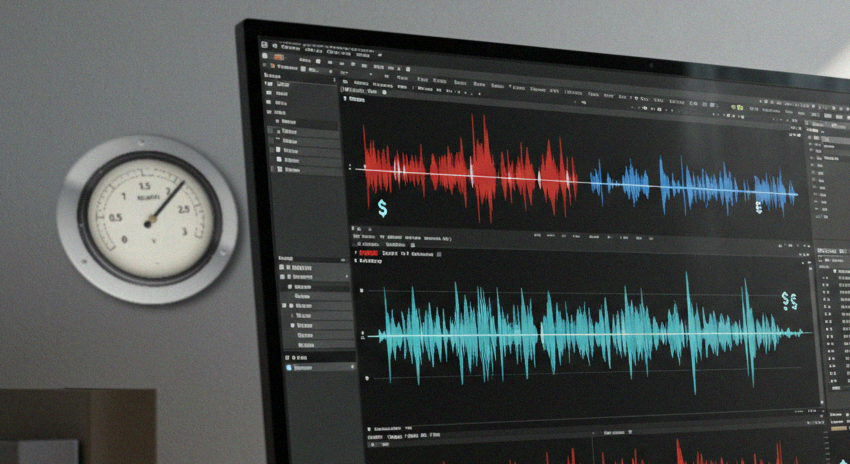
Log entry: 2.1 V
